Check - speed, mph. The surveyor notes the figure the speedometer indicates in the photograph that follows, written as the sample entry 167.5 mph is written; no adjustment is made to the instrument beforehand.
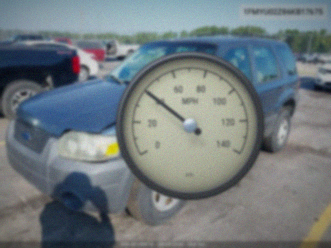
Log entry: 40 mph
